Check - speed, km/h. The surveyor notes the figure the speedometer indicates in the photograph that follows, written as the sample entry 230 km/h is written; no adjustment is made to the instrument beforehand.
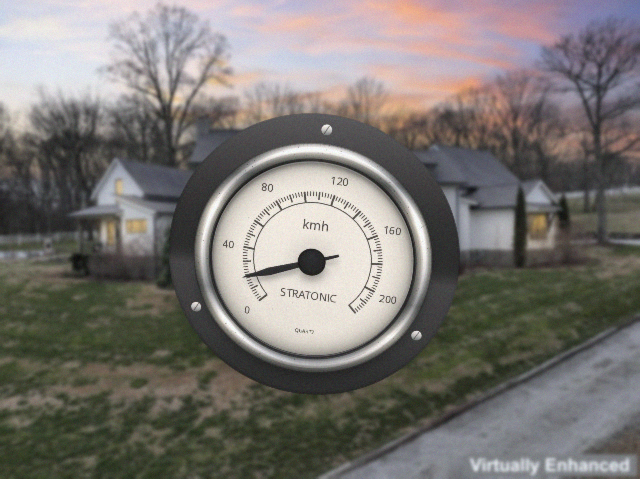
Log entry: 20 km/h
